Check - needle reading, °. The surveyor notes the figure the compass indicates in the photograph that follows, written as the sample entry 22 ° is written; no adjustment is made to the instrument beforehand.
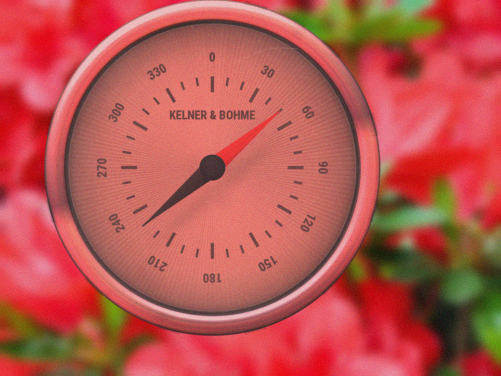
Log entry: 50 °
